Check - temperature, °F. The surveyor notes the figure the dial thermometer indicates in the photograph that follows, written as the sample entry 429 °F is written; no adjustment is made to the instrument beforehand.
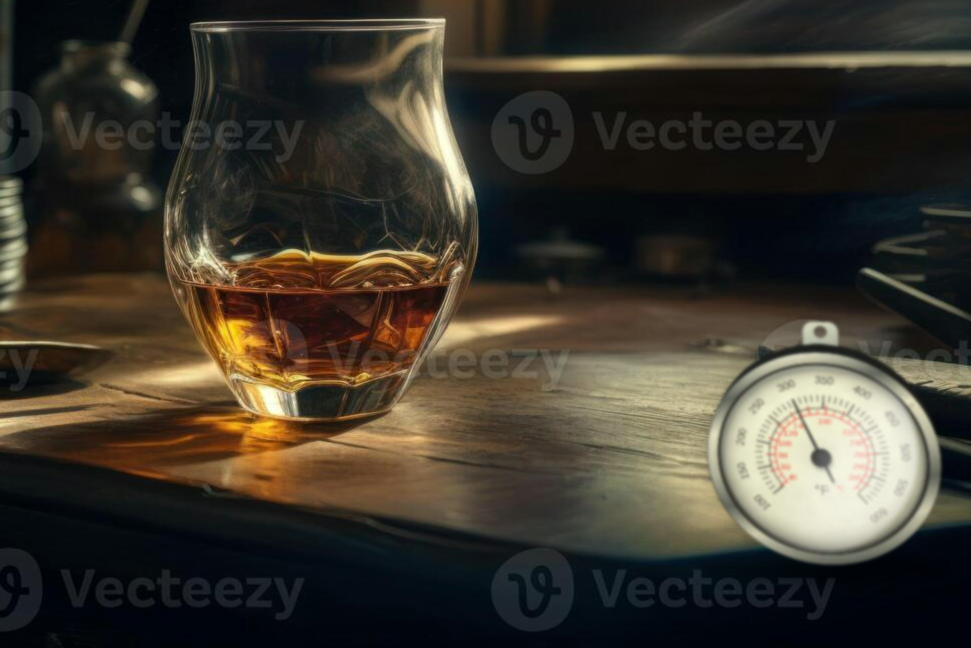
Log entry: 300 °F
